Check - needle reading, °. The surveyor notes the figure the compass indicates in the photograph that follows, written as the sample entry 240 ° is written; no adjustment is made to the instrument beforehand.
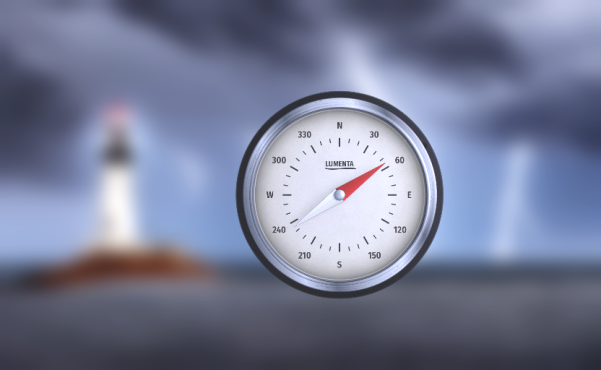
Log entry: 55 °
